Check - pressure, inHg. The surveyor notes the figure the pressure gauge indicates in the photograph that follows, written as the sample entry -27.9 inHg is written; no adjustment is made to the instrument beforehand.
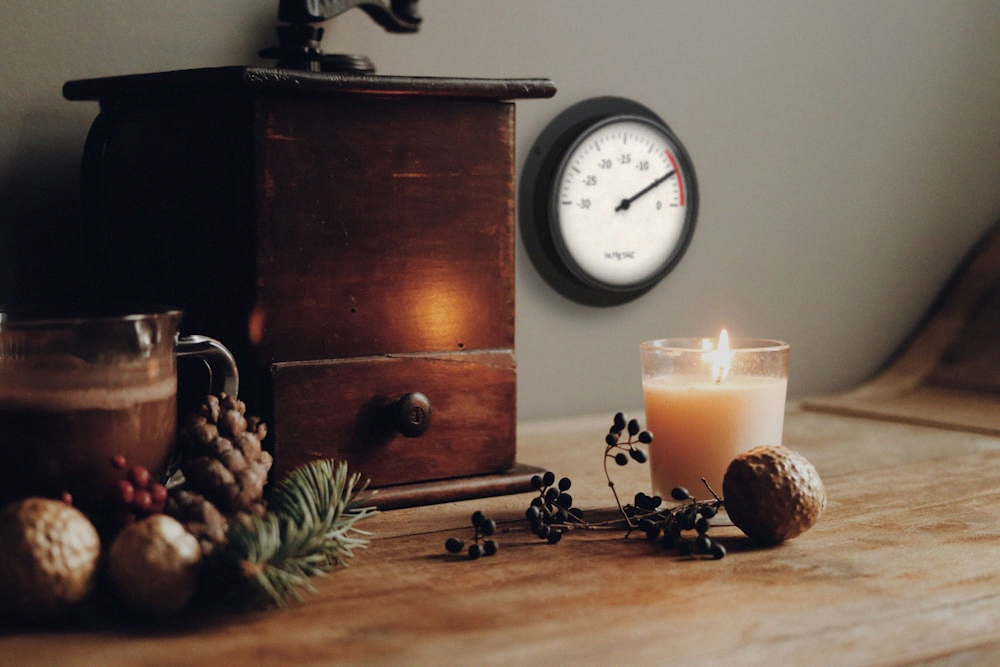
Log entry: -5 inHg
